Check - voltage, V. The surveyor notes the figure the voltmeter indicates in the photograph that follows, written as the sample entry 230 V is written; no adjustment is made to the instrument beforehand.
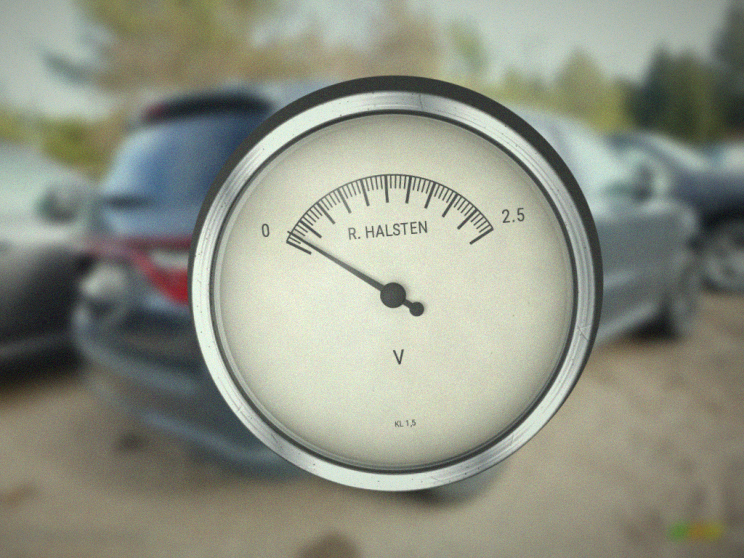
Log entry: 0.1 V
